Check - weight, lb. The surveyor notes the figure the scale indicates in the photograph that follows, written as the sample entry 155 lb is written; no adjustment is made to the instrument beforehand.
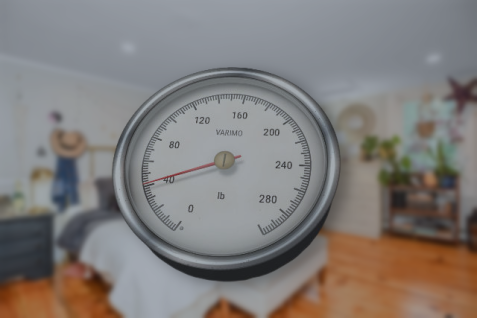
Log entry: 40 lb
